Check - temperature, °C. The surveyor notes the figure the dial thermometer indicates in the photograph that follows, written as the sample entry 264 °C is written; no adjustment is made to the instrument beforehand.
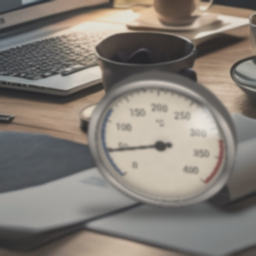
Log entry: 50 °C
